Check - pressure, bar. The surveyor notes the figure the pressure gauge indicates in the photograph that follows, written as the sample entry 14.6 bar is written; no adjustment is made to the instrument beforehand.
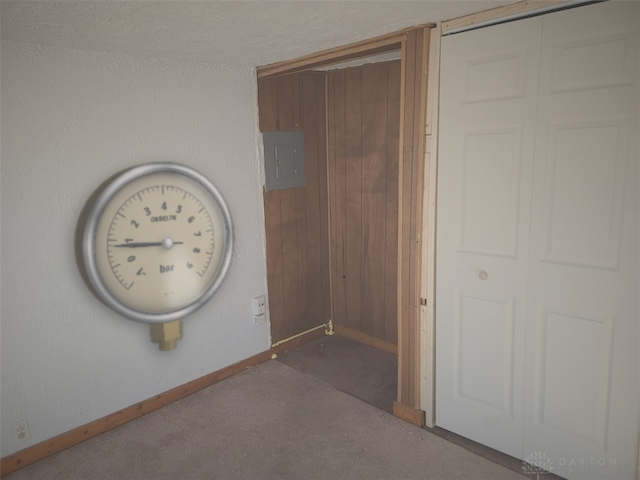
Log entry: 0.8 bar
